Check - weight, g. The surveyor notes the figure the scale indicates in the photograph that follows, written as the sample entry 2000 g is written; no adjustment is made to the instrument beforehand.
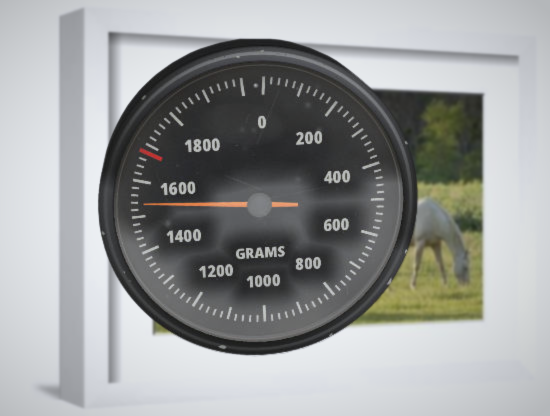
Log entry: 1540 g
